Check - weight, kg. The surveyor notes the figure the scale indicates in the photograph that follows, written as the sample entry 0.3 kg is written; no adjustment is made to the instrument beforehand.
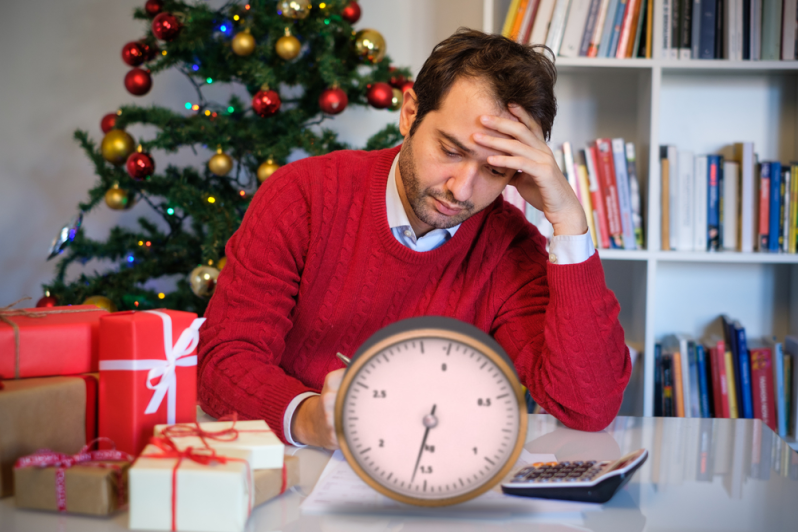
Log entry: 1.6 kg
